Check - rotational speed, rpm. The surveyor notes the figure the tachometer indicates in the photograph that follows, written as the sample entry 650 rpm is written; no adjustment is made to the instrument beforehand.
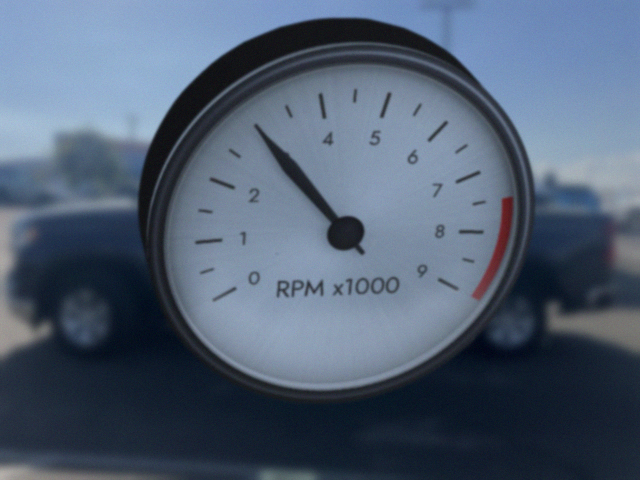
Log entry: 3000 rpm
